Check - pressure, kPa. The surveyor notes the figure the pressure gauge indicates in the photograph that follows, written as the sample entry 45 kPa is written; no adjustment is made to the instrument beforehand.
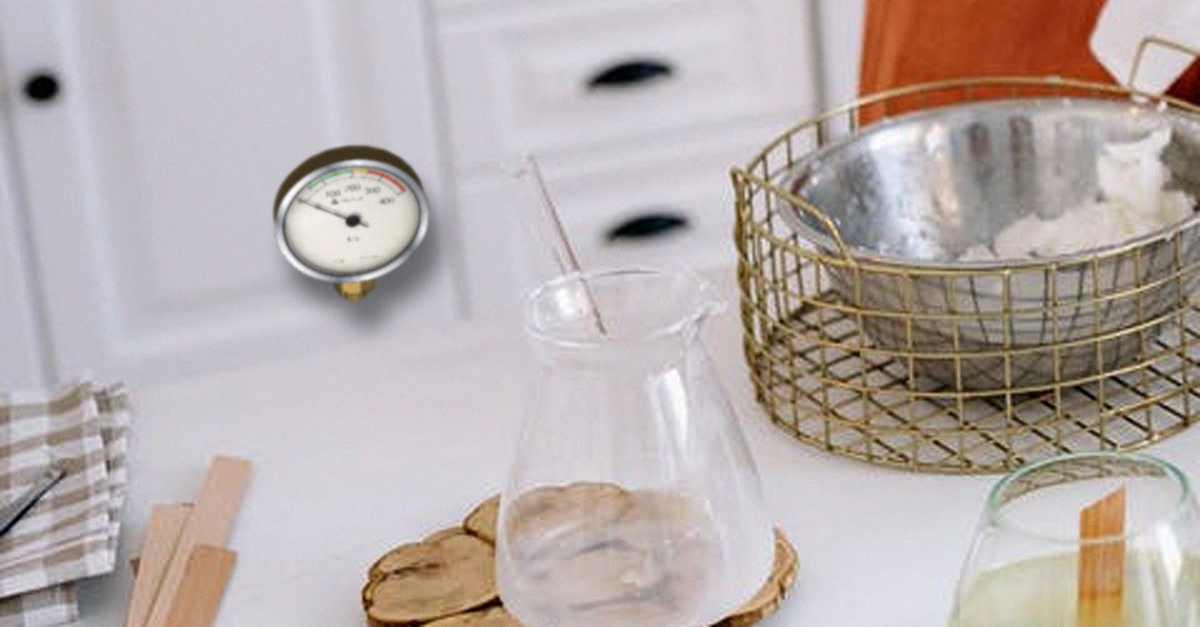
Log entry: 0 kPa
